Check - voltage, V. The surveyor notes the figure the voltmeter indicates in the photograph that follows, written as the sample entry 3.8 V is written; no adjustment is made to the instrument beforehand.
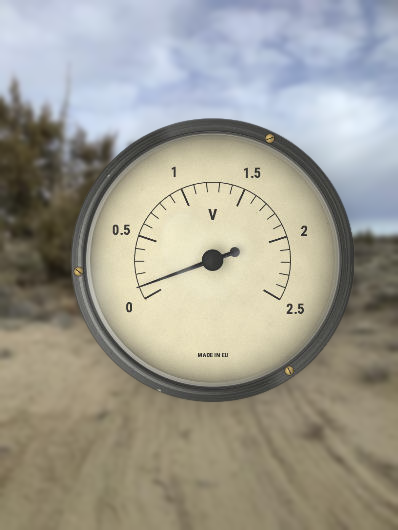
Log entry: 0.1 V
